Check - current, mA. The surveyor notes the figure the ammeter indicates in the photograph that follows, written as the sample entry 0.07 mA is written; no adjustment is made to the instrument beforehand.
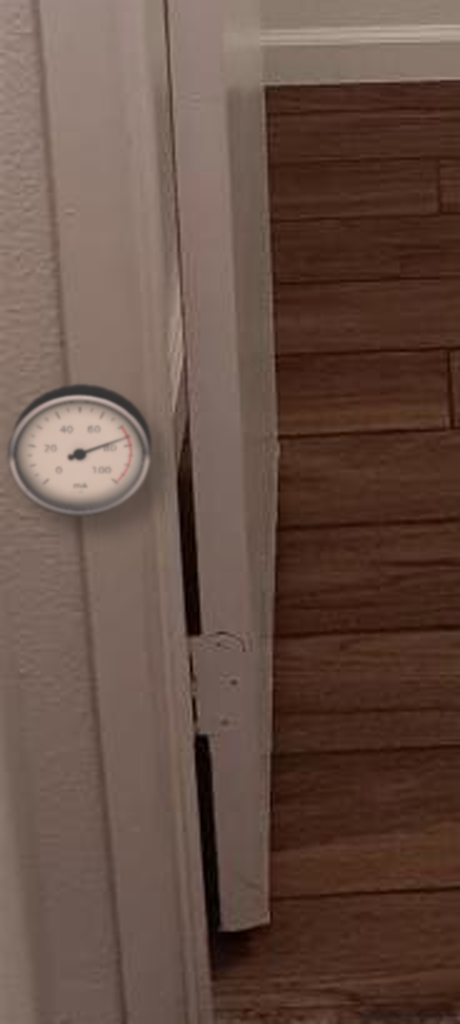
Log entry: 75 mA
